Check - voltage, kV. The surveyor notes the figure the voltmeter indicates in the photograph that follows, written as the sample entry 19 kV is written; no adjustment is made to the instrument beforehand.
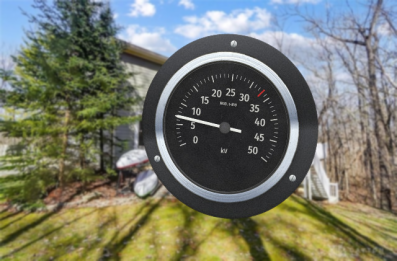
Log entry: 7 kV
